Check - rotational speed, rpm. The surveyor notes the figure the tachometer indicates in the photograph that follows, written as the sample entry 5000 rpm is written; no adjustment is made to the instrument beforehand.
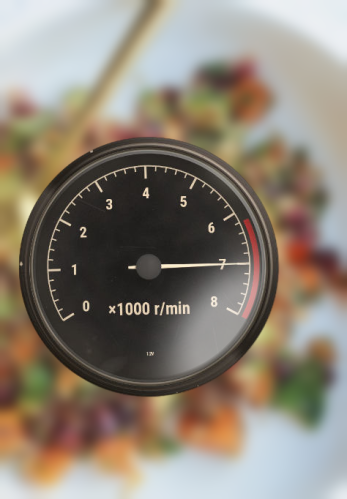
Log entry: 7000 rpm
